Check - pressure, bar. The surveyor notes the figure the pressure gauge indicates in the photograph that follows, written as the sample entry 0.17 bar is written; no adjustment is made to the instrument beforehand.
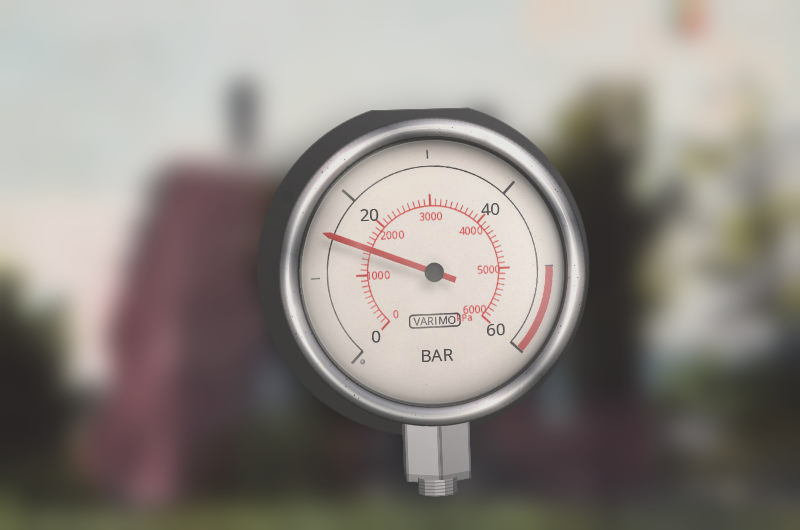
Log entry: 15 bar
